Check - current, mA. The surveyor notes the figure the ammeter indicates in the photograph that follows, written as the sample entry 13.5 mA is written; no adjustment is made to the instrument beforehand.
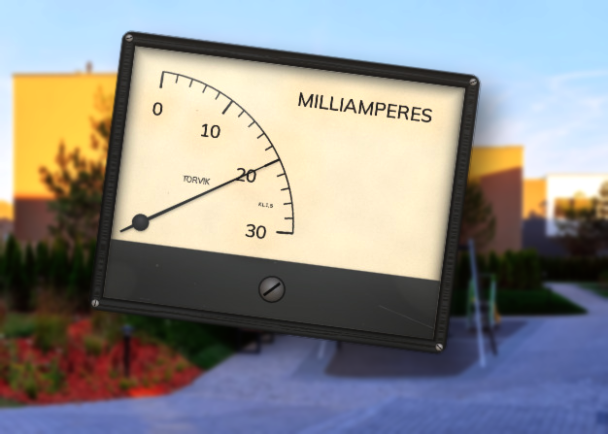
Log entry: 20 mA
